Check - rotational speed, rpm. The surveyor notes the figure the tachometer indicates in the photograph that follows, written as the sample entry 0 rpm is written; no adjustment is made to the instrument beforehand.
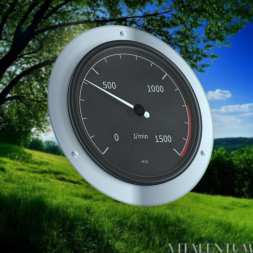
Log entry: 400 rpm
